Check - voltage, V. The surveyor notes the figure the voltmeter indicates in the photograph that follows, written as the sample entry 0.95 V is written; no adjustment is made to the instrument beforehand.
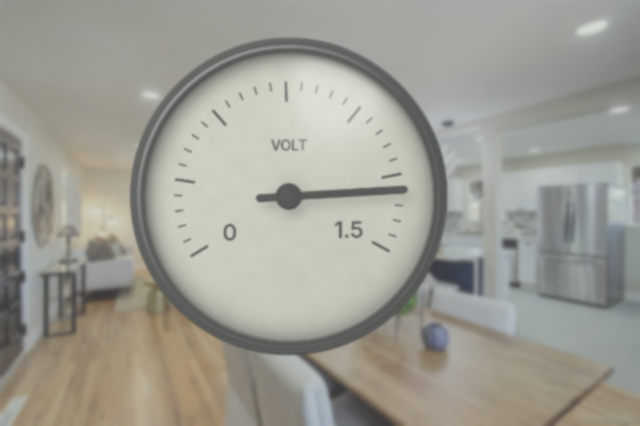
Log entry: 1.3 V
